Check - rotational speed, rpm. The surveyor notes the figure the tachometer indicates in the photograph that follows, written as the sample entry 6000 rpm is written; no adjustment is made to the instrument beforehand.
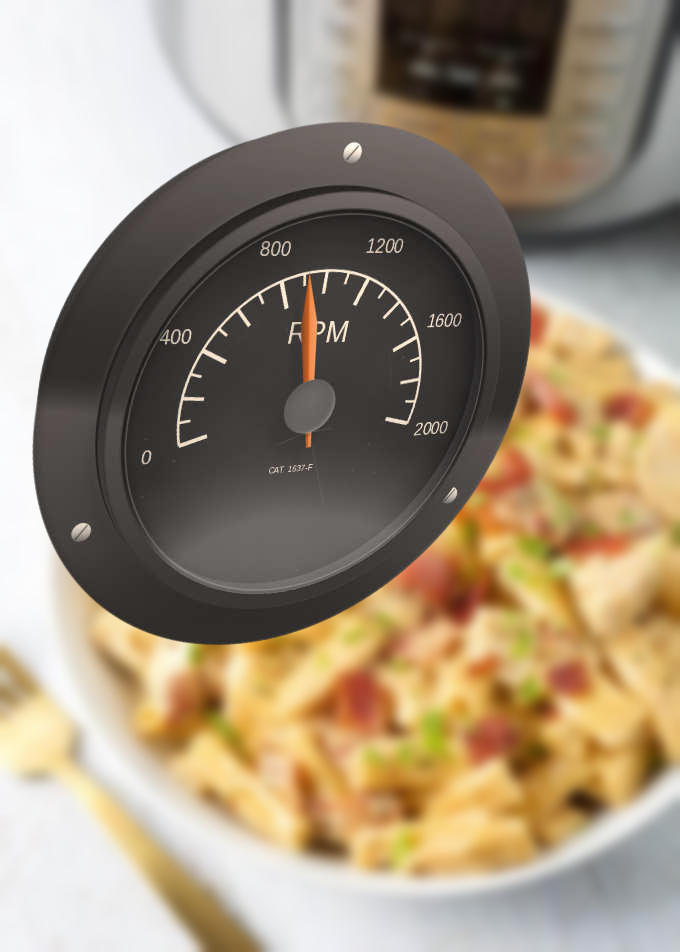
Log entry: 900 rpm
